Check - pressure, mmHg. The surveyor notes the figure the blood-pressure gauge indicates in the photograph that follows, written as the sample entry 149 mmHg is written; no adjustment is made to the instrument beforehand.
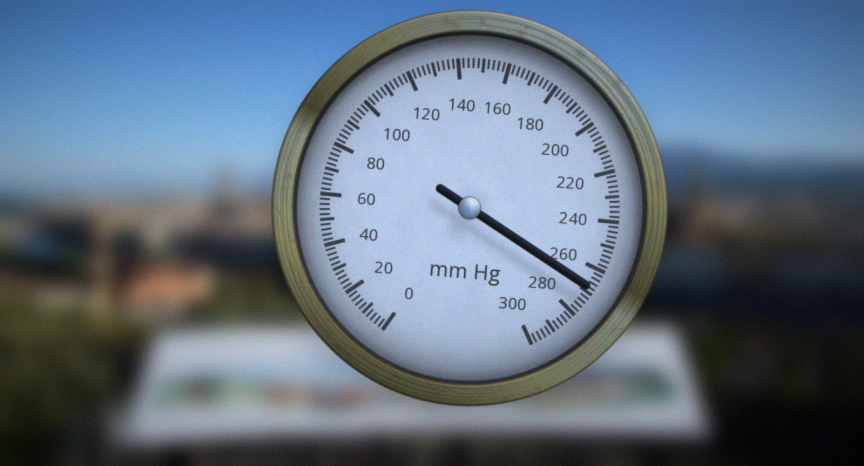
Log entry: 268 mmHg
